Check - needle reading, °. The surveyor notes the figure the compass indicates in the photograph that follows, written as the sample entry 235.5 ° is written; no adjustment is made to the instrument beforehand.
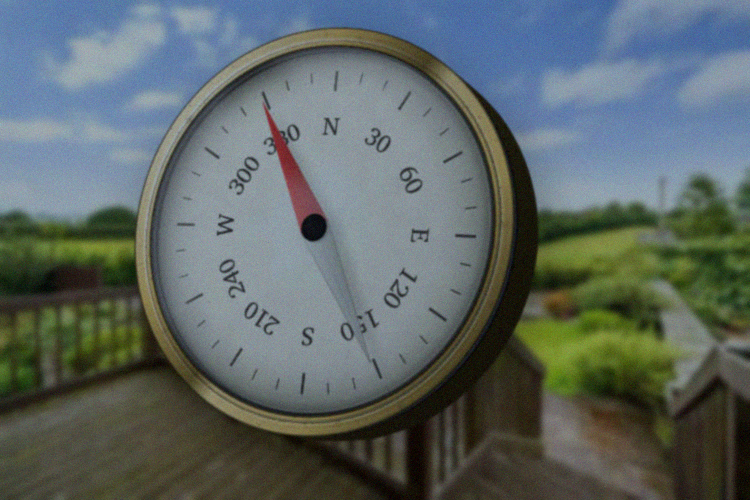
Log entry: 330 °
